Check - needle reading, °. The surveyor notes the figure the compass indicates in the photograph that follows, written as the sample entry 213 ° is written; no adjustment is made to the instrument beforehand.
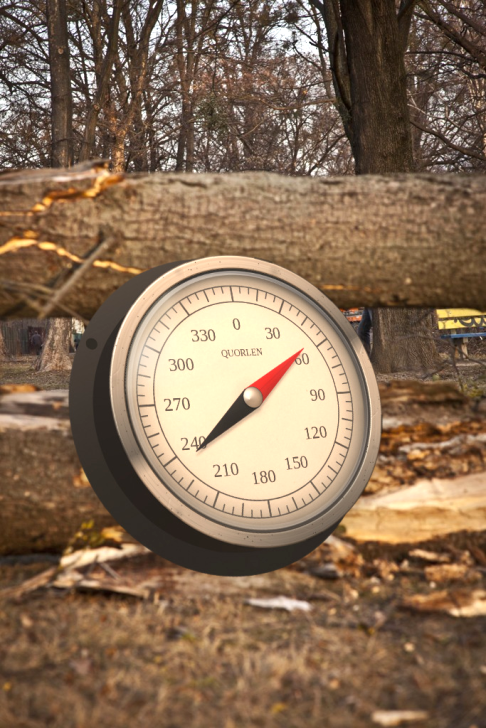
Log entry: 55 °
